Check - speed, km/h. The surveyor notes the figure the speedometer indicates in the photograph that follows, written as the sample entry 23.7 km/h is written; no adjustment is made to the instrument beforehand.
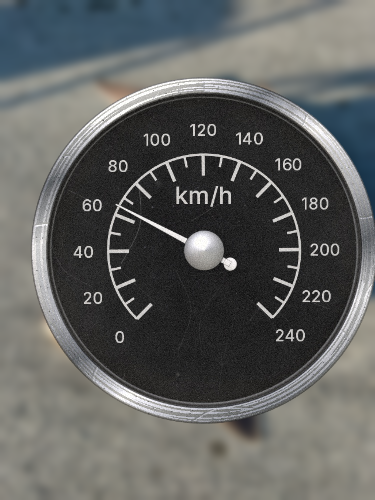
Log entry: 65 km/h
